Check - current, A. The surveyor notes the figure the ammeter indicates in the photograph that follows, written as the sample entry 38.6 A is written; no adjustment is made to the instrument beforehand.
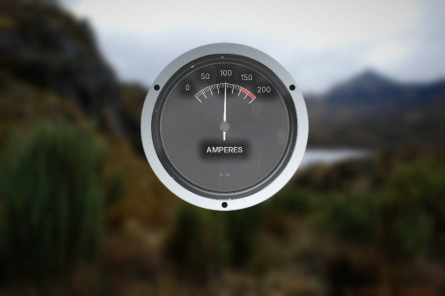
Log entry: 100 A
